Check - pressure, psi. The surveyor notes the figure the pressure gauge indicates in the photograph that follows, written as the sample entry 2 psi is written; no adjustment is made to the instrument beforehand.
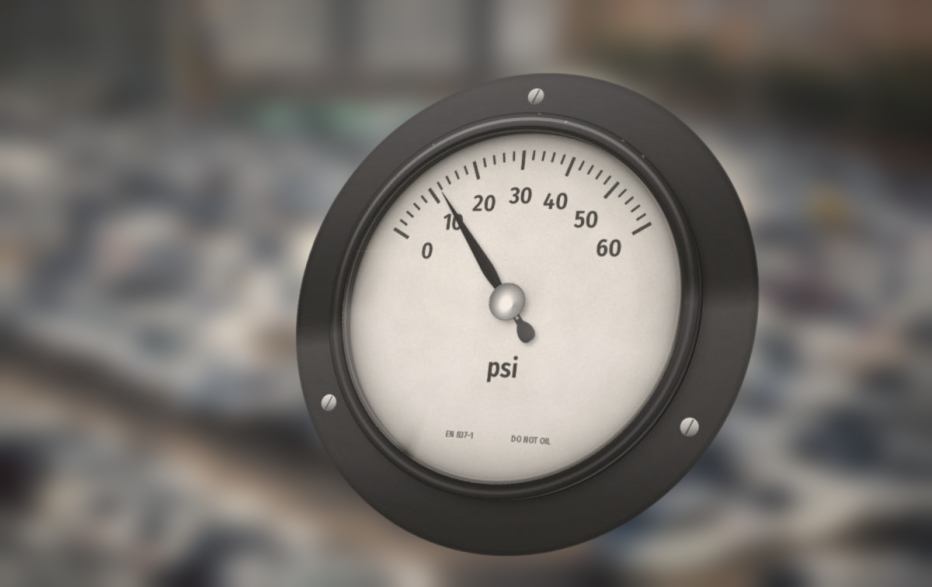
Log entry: 12 psi
